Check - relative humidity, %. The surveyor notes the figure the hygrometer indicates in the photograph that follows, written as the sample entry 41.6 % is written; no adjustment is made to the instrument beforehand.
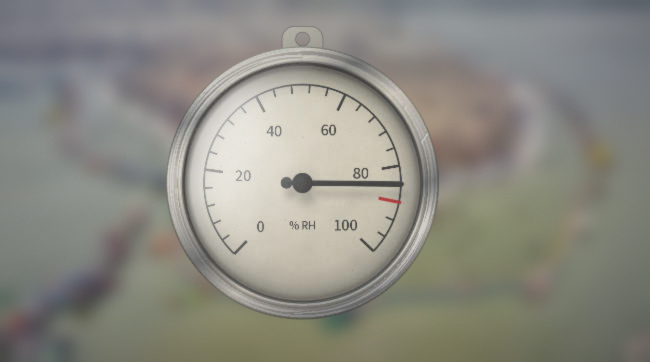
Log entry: 84 %
